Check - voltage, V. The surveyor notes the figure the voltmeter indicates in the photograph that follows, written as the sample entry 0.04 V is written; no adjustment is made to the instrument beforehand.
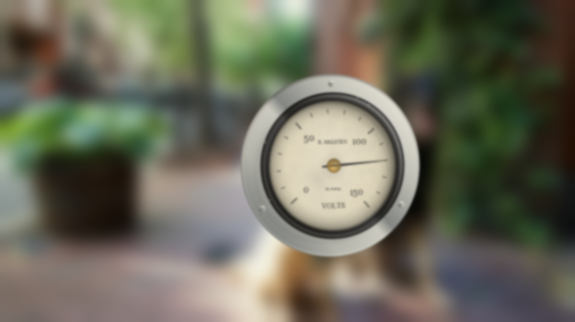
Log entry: 120 V
